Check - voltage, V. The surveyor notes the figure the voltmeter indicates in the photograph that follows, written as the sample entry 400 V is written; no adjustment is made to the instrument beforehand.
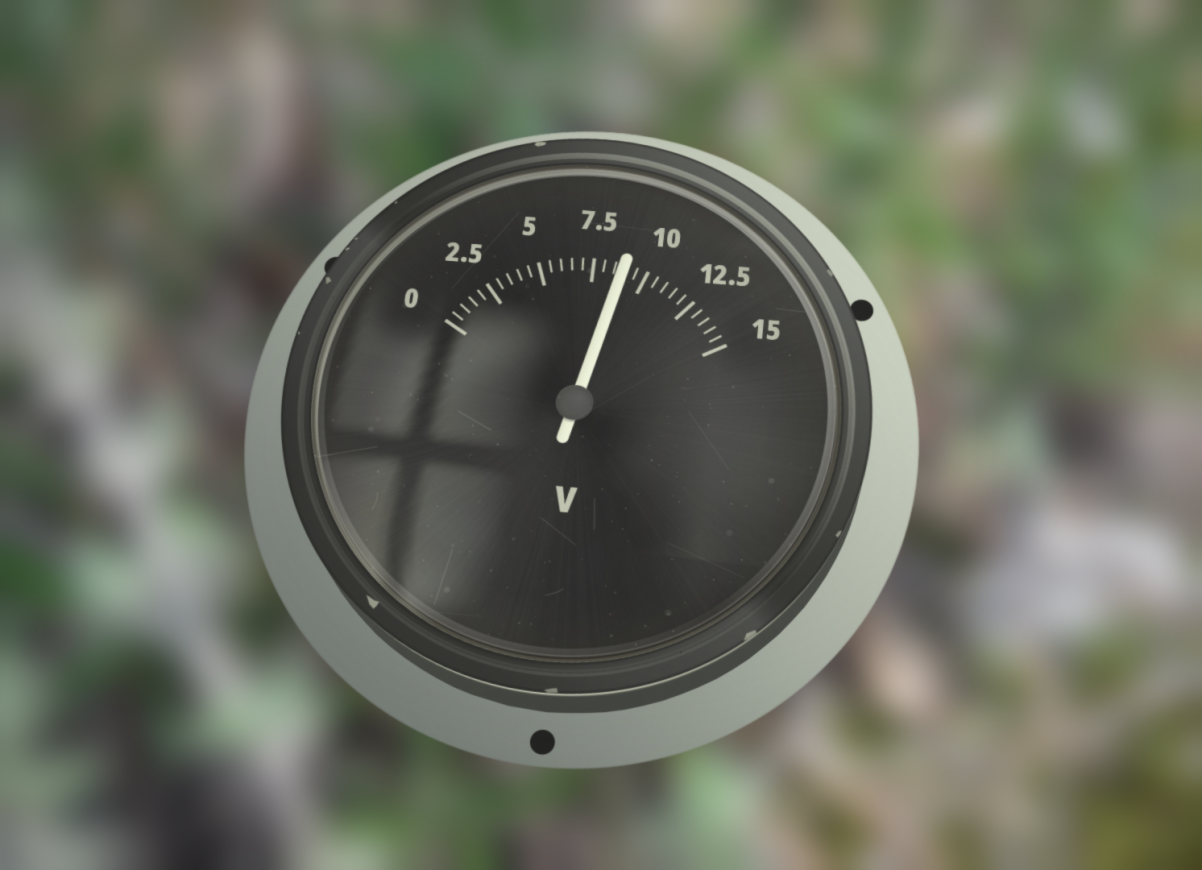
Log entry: 9 V
